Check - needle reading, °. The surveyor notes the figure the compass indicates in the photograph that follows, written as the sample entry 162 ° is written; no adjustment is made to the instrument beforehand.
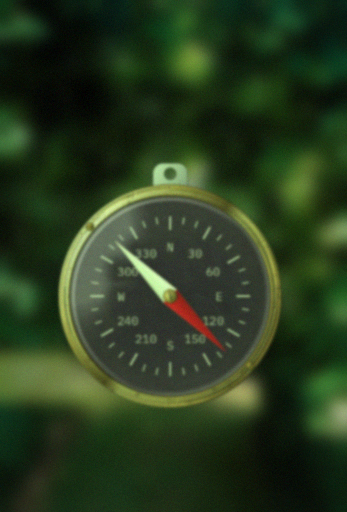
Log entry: 135 °
